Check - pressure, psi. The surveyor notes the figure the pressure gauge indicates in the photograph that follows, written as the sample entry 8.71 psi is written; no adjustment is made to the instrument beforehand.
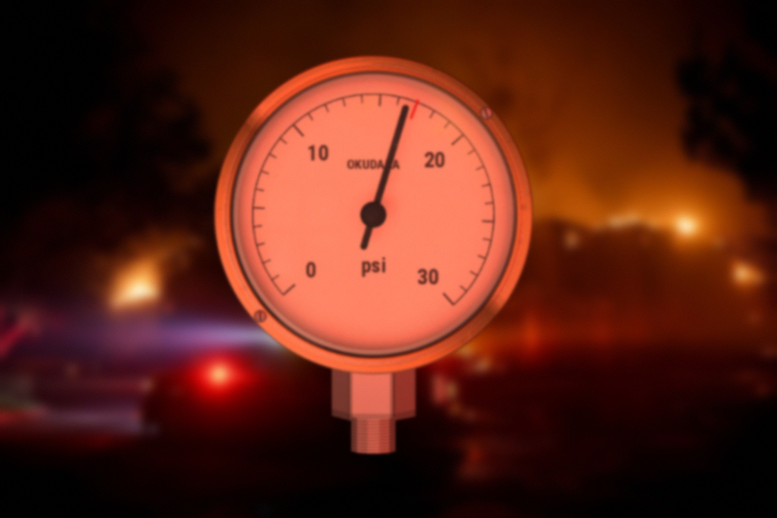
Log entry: 16.5 psi
